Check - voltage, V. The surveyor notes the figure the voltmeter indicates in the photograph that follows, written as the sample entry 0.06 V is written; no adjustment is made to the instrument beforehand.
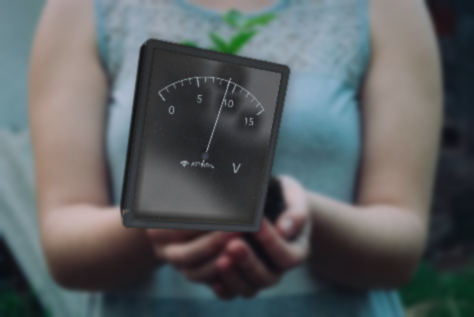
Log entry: 9 V
